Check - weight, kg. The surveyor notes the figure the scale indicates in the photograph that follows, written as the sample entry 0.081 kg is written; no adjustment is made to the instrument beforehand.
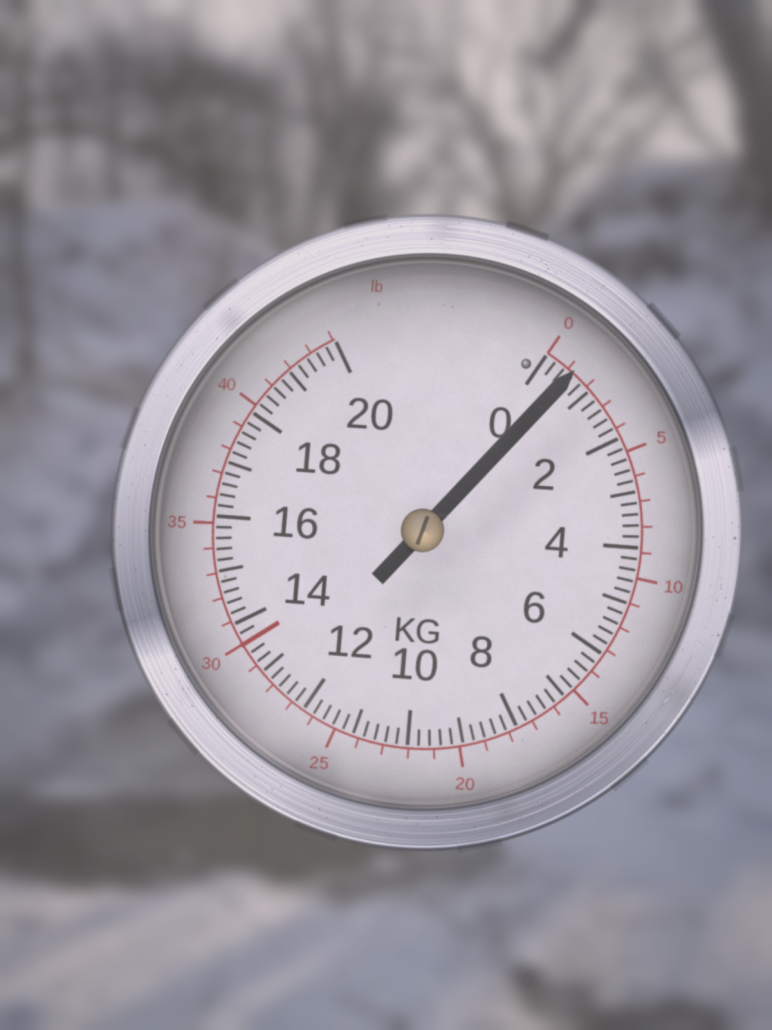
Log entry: 0.6 kg
